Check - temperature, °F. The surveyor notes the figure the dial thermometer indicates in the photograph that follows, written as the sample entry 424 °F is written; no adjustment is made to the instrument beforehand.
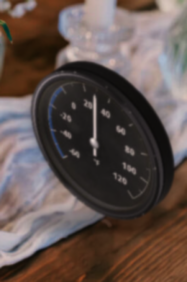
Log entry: 30 °F
